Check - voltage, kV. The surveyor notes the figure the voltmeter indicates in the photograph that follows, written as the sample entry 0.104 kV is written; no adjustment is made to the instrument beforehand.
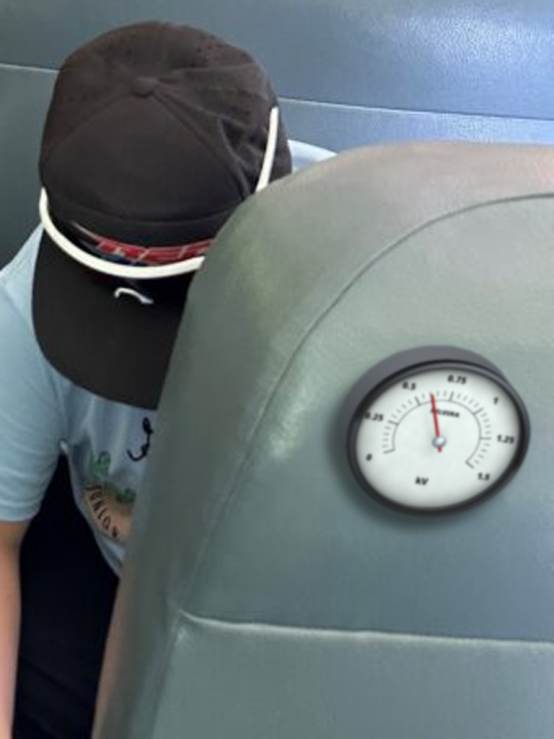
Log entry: 0.6 kV
